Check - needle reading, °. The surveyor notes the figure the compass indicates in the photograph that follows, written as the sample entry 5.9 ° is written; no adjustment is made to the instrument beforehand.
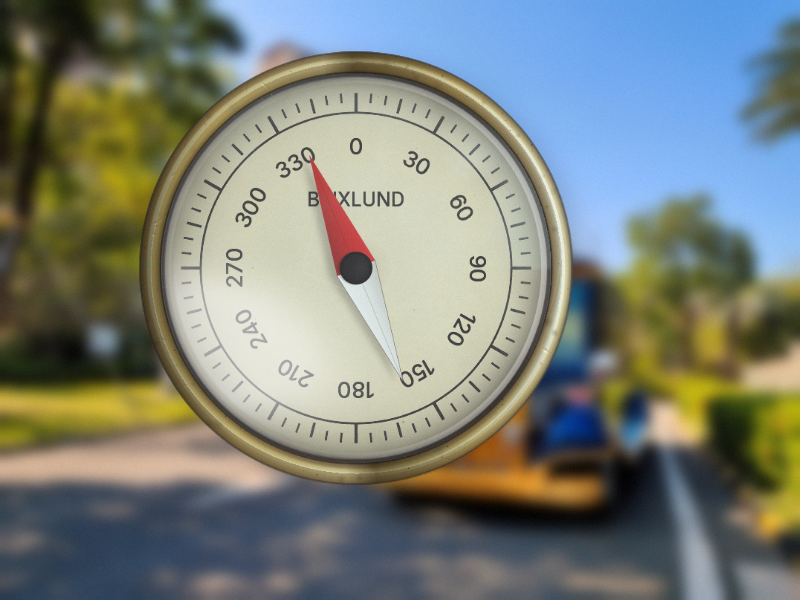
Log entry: 337.5 °
